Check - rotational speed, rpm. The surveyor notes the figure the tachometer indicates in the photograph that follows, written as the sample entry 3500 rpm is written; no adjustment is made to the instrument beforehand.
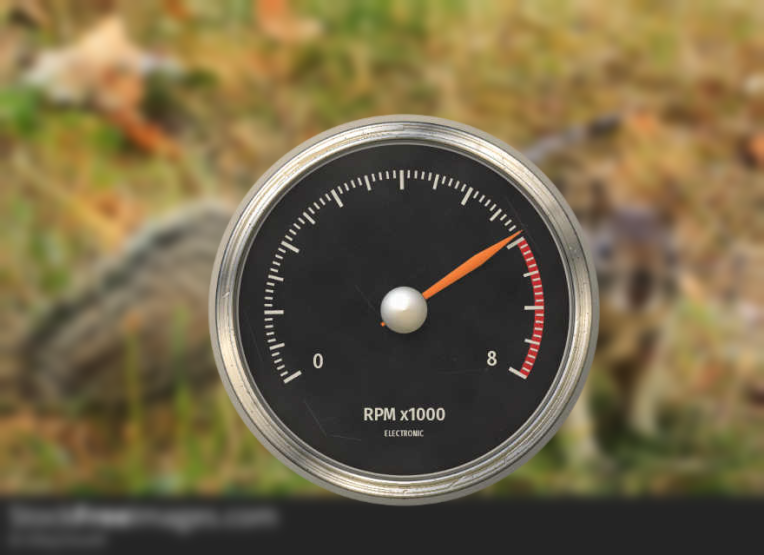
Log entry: 5900 rpm
